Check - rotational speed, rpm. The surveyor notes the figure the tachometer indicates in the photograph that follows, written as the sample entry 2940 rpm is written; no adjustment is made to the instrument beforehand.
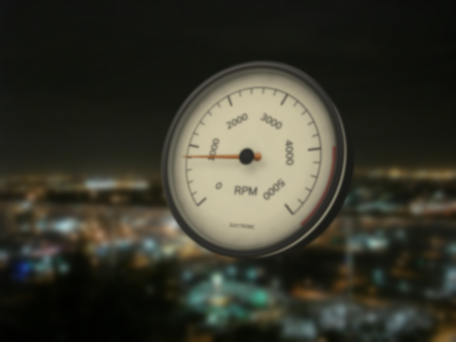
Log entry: 800 rpm
